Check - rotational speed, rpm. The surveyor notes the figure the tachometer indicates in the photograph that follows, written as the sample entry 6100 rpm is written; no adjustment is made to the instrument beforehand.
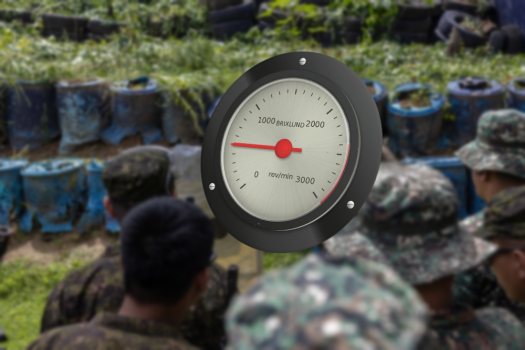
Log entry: 500 rpm
